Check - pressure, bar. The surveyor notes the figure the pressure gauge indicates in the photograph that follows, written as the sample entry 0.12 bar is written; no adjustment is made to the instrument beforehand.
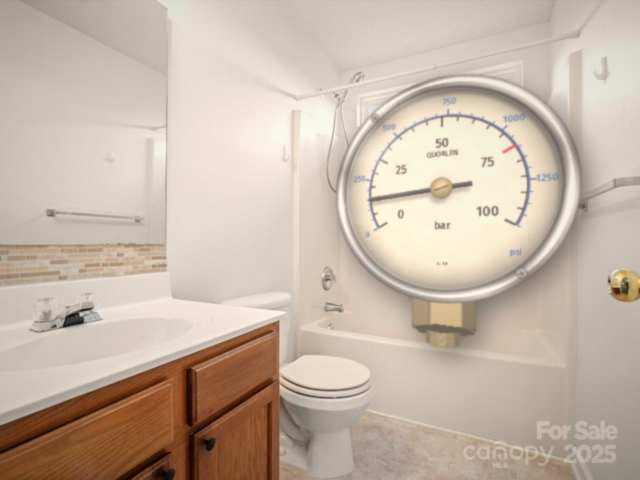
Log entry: 10 bar
